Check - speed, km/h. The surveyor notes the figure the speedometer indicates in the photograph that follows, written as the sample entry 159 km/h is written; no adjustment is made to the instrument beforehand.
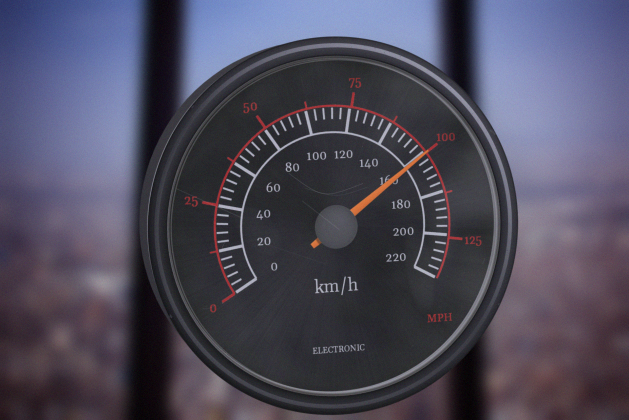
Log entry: 160 km/h
